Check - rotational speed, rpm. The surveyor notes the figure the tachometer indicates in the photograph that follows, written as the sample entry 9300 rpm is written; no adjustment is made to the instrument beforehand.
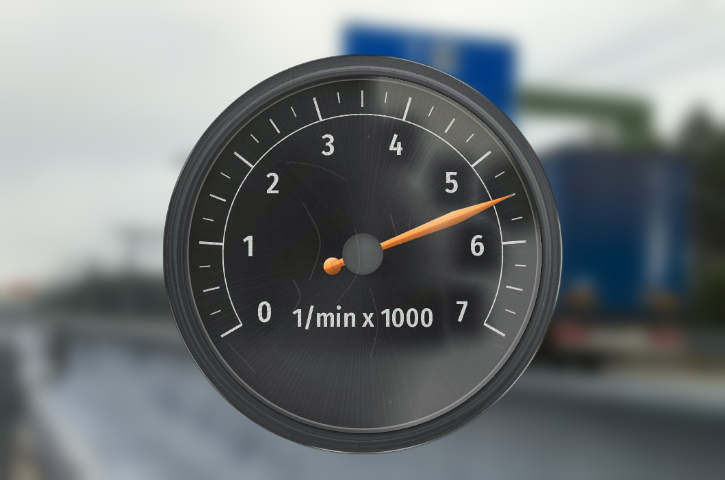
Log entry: 5500 rpm
